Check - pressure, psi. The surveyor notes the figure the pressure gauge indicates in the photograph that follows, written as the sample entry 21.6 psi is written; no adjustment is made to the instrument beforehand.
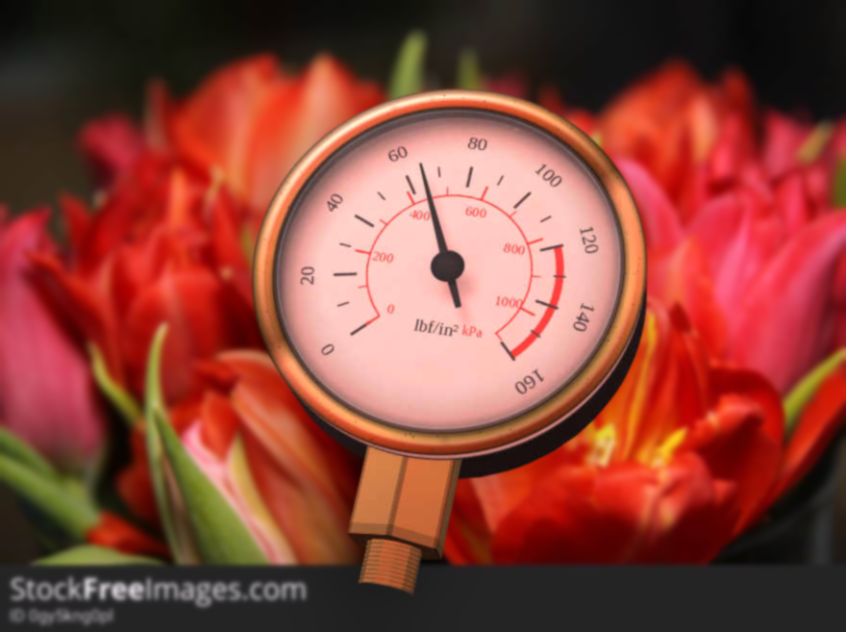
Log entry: 65 psi
